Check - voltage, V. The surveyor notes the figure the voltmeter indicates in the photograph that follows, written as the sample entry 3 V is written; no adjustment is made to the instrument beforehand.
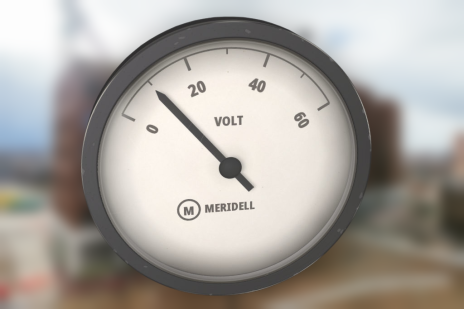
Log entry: 10 V
